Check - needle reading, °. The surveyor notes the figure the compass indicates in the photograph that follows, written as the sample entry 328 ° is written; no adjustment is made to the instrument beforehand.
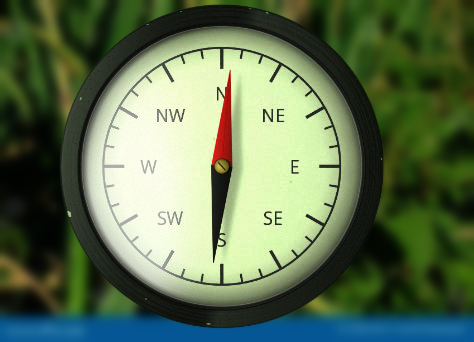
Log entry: 5 °
